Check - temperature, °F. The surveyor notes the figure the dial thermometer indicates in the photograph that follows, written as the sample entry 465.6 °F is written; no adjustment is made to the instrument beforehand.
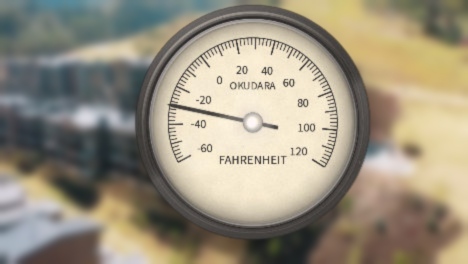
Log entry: -30 °F
